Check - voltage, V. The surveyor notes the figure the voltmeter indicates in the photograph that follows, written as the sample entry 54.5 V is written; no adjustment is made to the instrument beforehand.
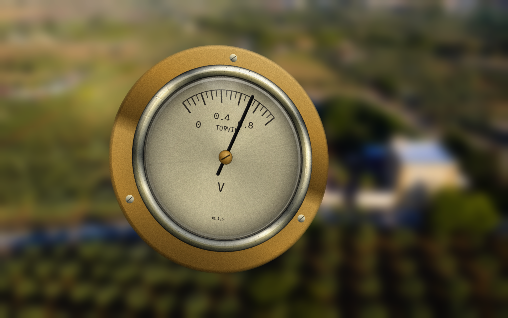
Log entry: 0.7 V
